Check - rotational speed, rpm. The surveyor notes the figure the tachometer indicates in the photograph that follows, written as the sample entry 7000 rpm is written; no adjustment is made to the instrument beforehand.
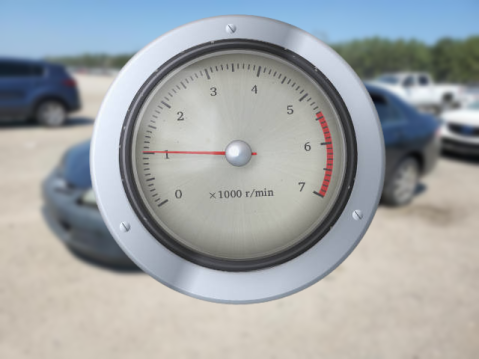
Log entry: 1000 rpm
